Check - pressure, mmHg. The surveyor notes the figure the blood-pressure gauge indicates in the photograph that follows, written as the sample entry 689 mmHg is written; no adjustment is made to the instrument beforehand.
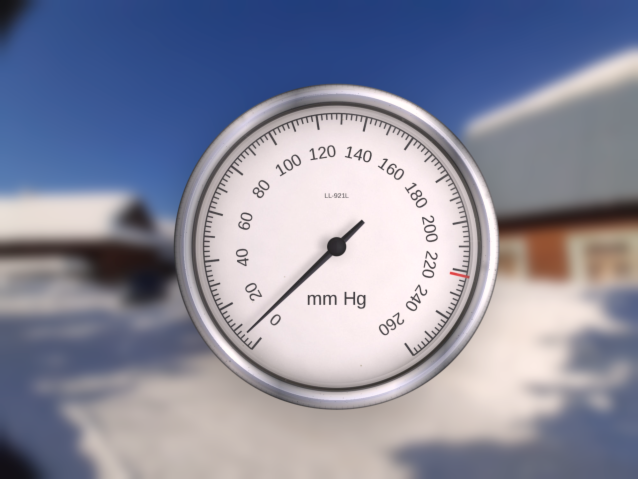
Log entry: 6 mmHg
